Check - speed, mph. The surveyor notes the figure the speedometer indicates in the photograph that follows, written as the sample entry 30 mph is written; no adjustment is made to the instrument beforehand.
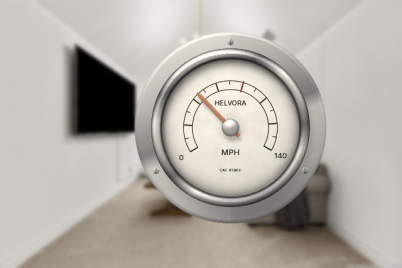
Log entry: 45 mph
